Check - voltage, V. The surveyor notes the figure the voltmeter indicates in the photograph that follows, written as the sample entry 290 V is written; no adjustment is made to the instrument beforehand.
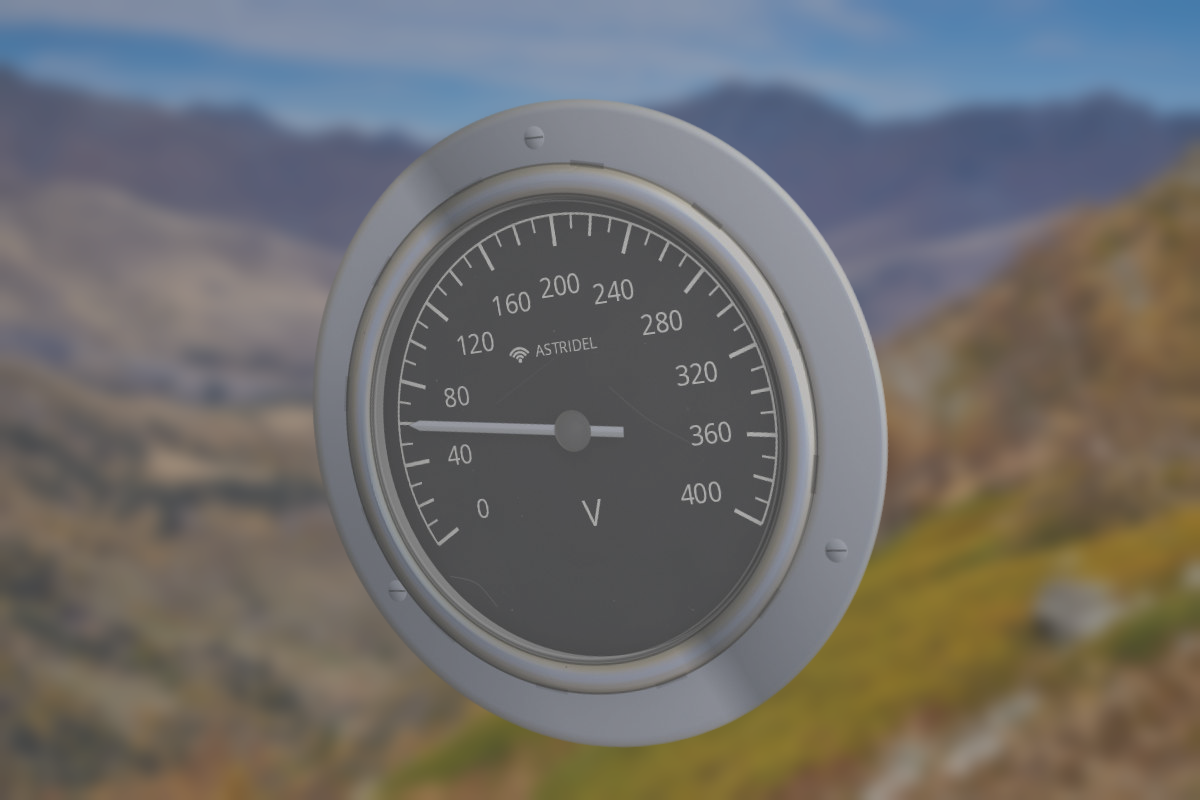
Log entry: 60 V
